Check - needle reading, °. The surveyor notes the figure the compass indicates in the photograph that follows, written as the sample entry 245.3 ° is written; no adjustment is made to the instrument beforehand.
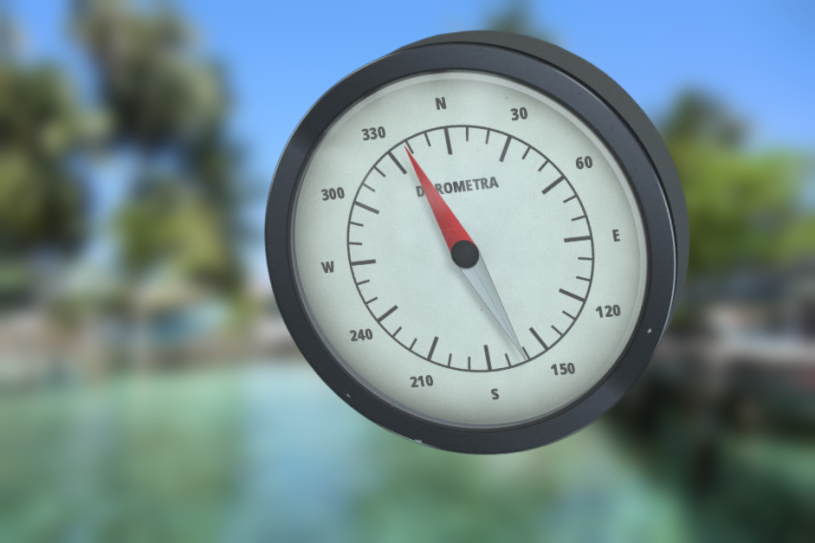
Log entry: 340 °
